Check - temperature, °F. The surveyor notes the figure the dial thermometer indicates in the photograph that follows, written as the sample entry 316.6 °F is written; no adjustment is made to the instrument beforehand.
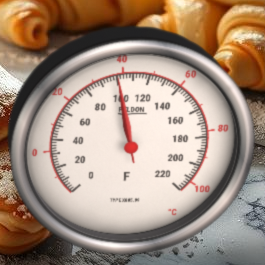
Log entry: 100 °F
